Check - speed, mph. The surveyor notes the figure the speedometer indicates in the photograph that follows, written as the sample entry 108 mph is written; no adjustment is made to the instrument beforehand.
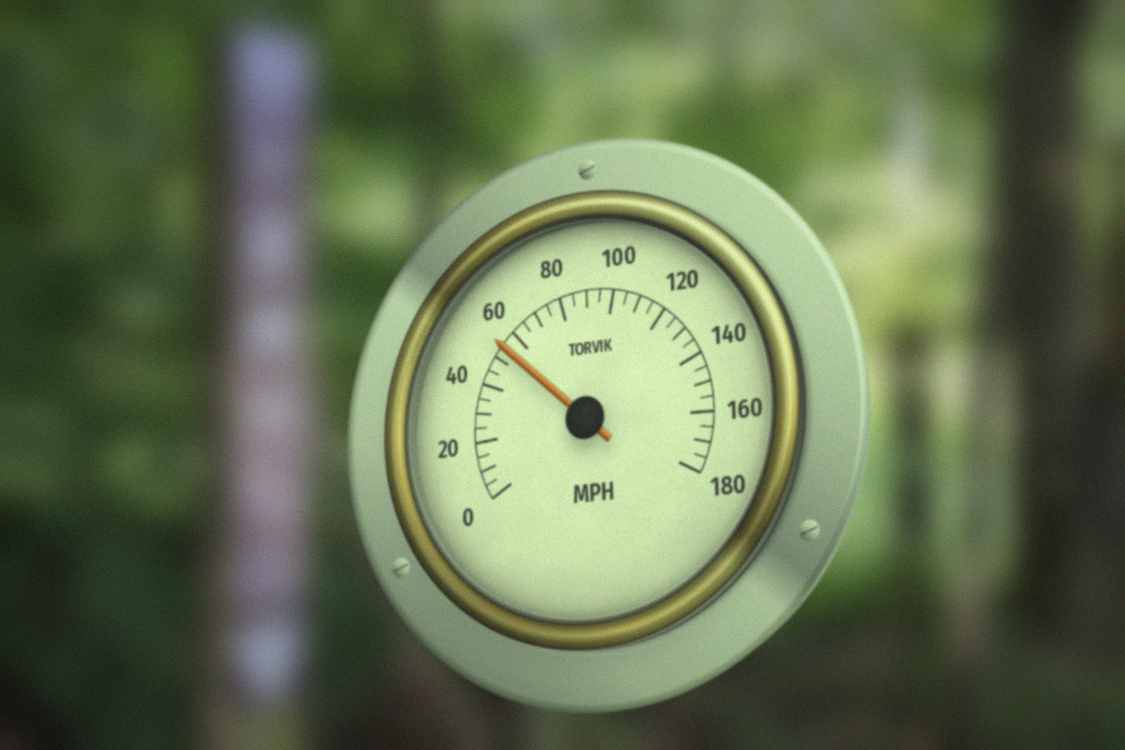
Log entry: 55 mph
